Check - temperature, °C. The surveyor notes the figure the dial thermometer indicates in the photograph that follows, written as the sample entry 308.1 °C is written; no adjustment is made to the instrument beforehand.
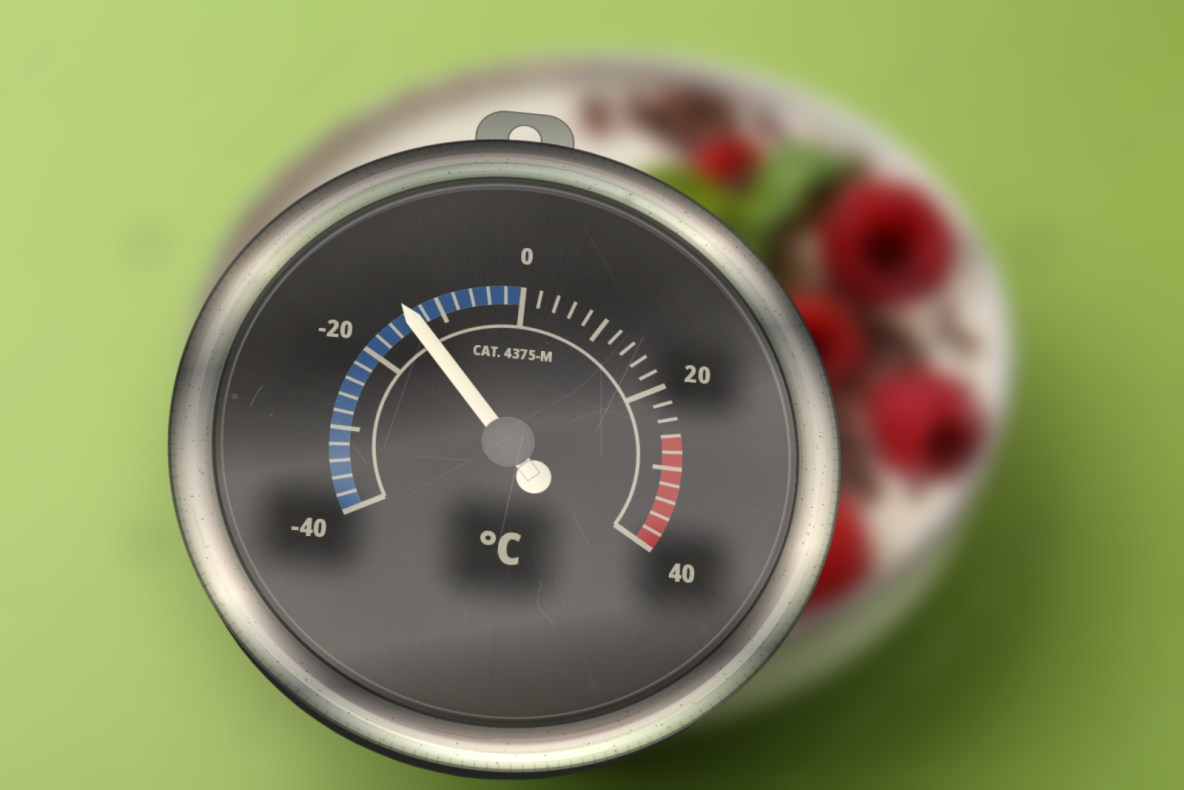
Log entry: -14 °C
